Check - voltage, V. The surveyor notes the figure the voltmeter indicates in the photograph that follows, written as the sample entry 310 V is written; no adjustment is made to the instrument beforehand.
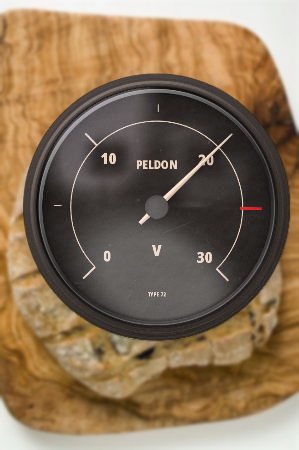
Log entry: 20 V
